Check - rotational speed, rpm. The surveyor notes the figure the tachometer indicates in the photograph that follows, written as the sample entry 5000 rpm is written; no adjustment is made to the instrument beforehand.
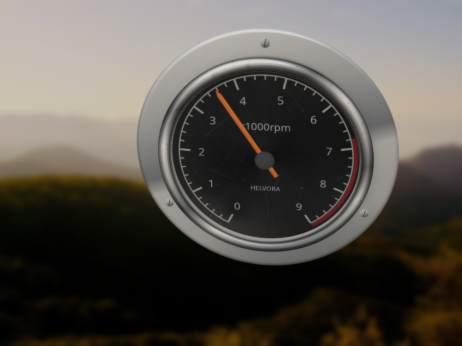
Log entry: 3600 rpm
